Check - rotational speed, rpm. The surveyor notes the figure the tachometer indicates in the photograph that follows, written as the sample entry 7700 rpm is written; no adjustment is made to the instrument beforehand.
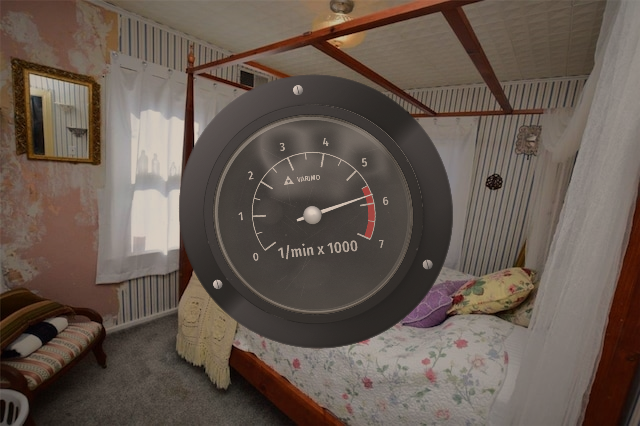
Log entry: 5750 rpm
